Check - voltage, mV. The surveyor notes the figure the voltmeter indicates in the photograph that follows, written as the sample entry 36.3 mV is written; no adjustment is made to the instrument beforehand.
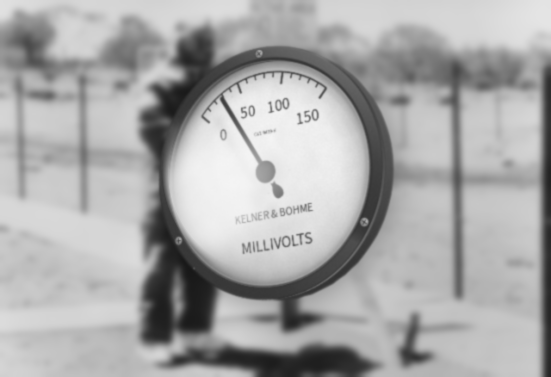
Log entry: 30 mV
